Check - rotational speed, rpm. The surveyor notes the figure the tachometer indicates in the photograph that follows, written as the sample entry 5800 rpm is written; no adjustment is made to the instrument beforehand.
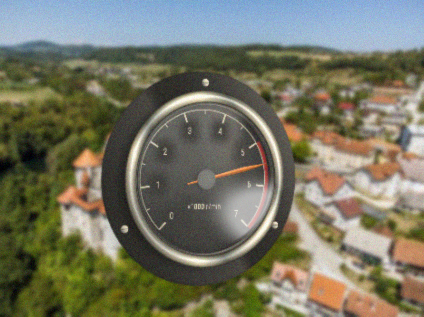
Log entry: 5500 rpm
